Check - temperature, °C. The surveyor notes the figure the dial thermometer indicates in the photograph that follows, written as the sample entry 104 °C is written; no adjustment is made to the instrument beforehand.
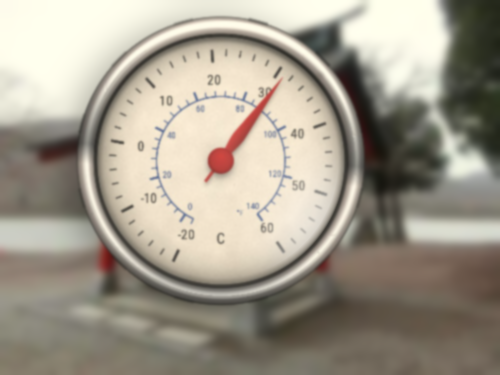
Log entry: 31 °C
